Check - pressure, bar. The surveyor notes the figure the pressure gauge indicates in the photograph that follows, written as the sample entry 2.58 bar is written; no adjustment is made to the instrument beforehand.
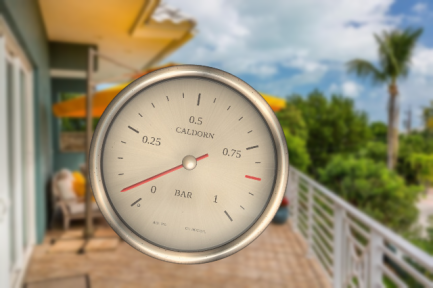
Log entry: 0.05 bar
